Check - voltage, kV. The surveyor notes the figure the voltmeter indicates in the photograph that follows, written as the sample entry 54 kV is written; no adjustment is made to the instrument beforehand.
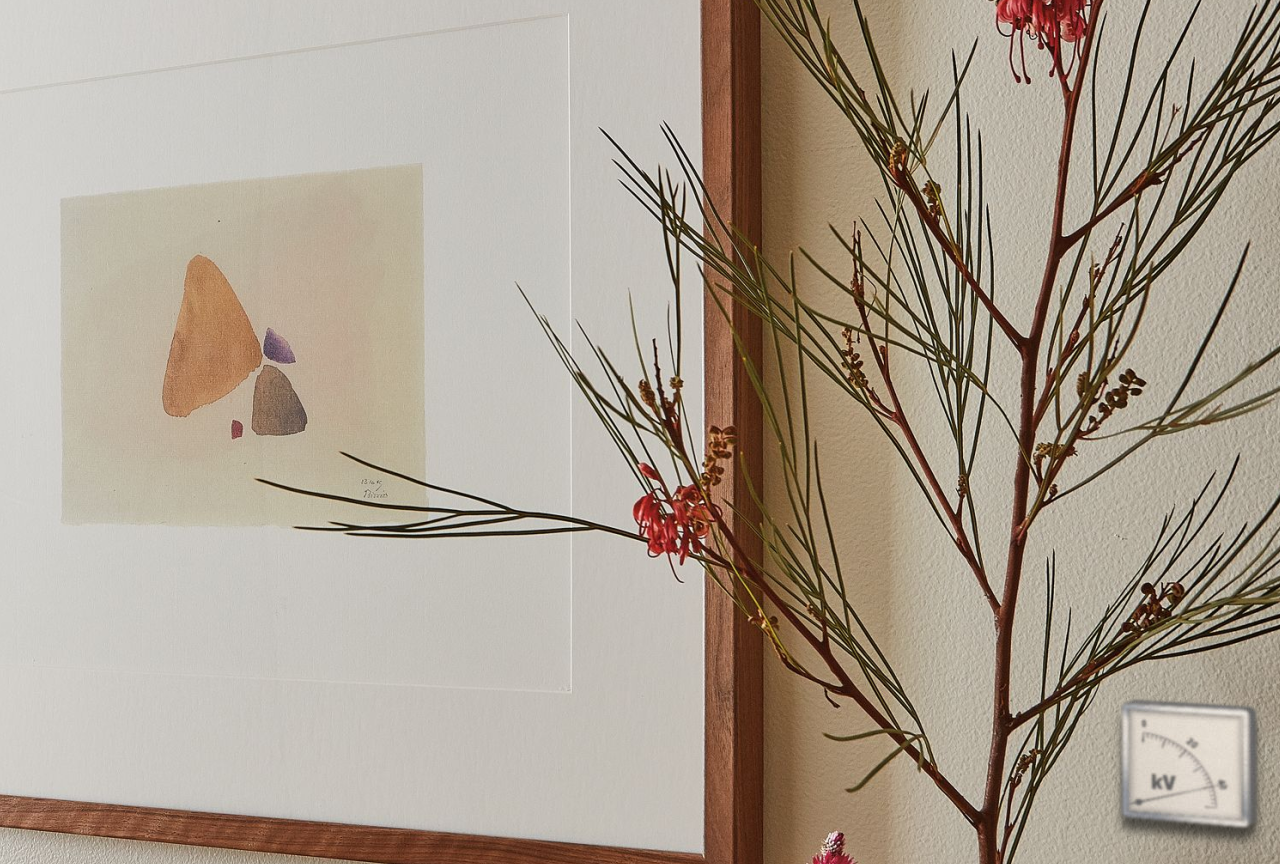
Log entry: 40 kV
